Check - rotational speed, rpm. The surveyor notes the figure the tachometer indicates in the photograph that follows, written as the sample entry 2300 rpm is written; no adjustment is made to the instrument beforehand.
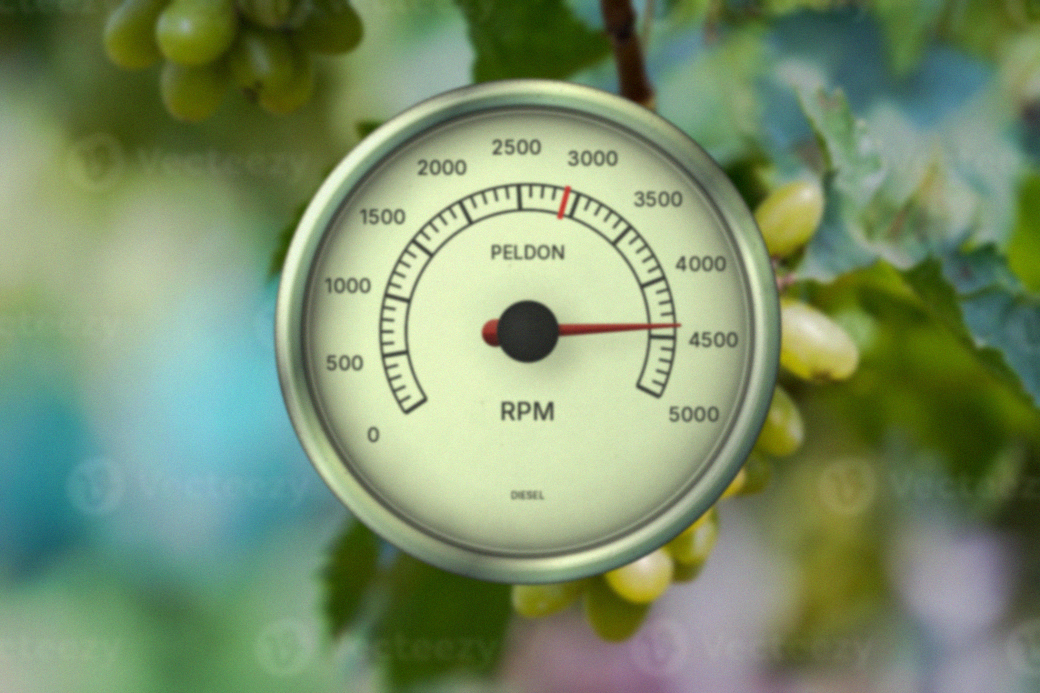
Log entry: 4400 rpm
